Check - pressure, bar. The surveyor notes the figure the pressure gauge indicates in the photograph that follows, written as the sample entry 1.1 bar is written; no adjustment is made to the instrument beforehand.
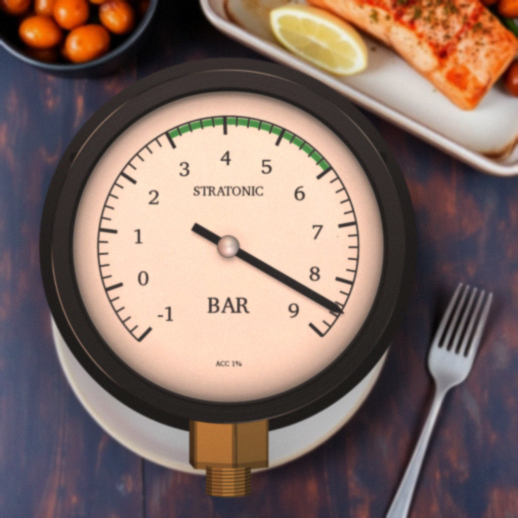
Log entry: 8.5 bar
